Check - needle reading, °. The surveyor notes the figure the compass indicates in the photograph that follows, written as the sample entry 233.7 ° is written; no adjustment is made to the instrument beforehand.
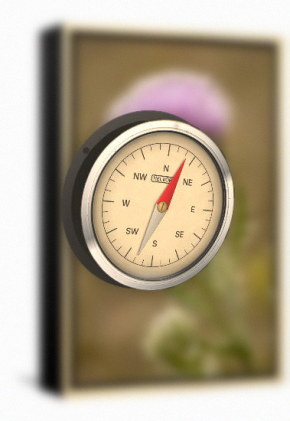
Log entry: 20 °
